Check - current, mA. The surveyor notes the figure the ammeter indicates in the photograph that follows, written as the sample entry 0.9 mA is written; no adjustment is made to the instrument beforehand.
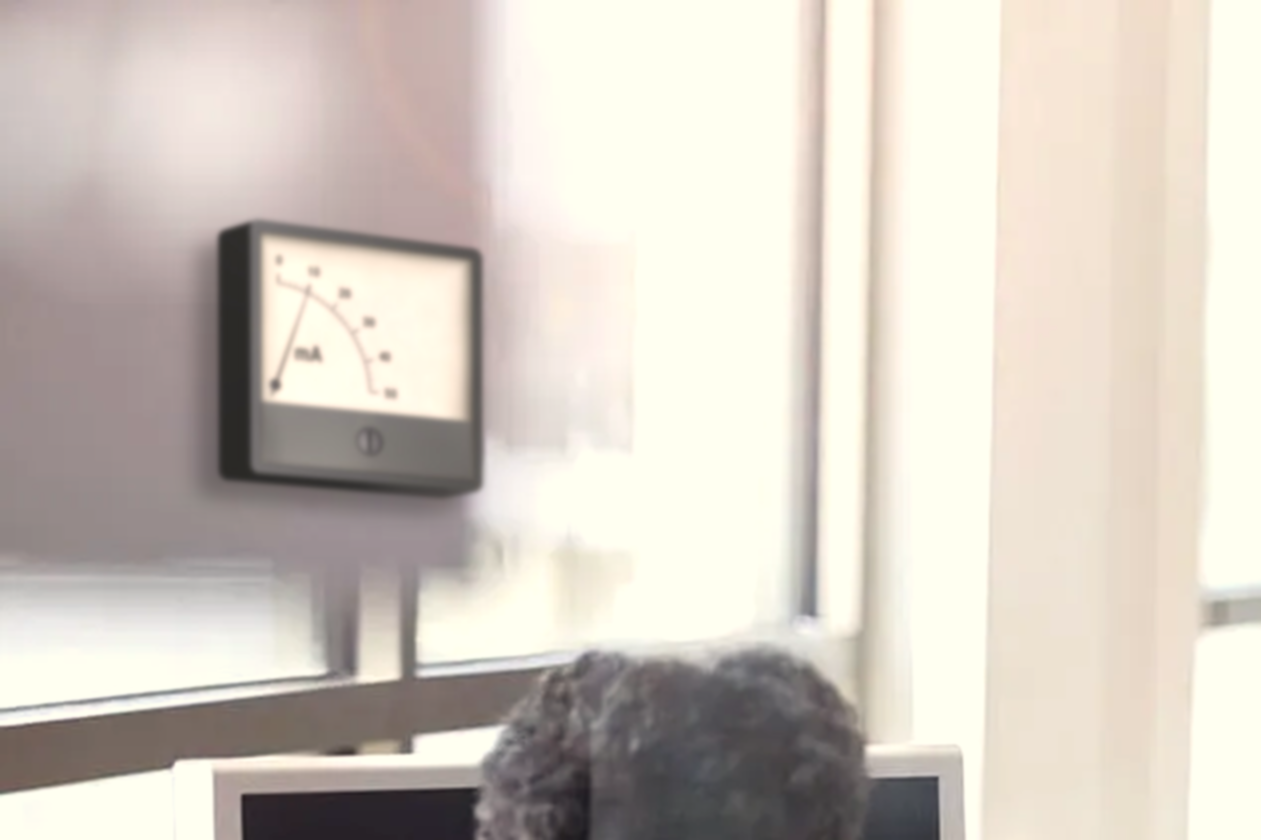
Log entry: 10 mA
